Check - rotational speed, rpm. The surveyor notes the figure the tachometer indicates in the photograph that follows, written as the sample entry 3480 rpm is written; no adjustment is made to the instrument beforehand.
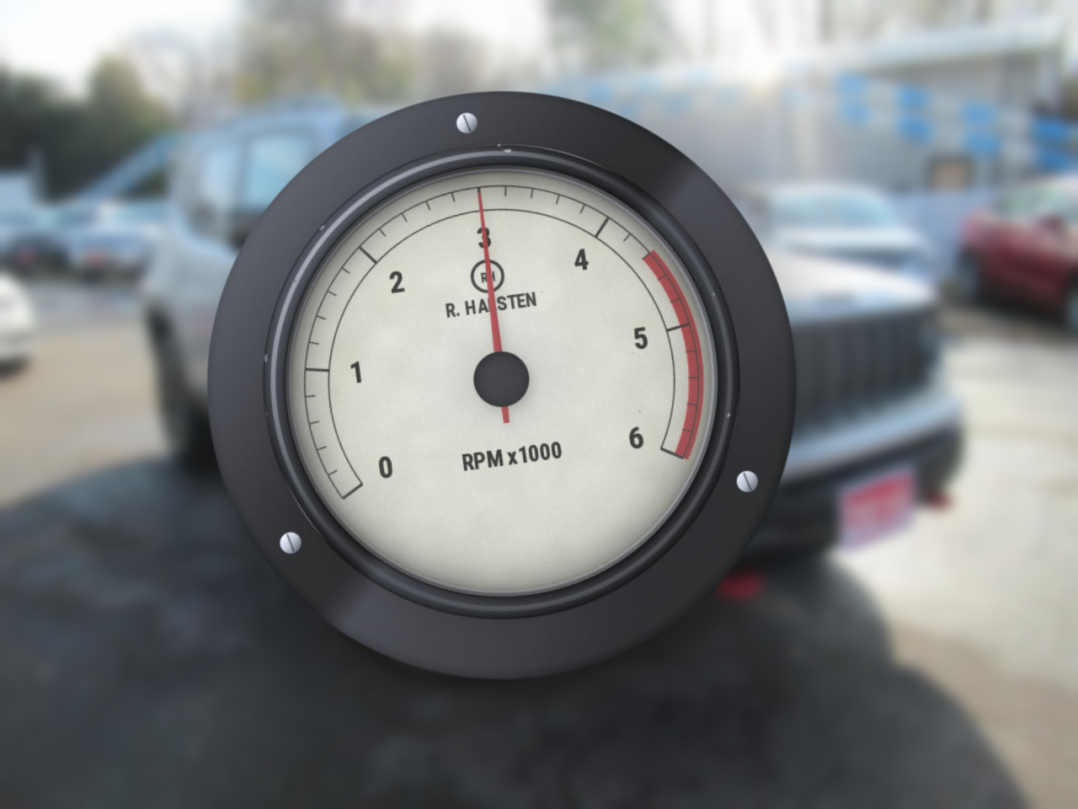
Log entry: 3000 rpm
